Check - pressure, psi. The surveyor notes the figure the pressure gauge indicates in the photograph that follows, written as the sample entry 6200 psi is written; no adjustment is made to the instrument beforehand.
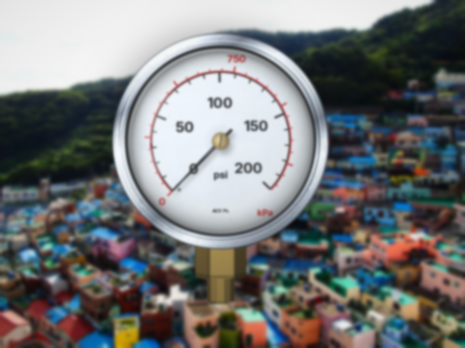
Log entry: 0 psi
